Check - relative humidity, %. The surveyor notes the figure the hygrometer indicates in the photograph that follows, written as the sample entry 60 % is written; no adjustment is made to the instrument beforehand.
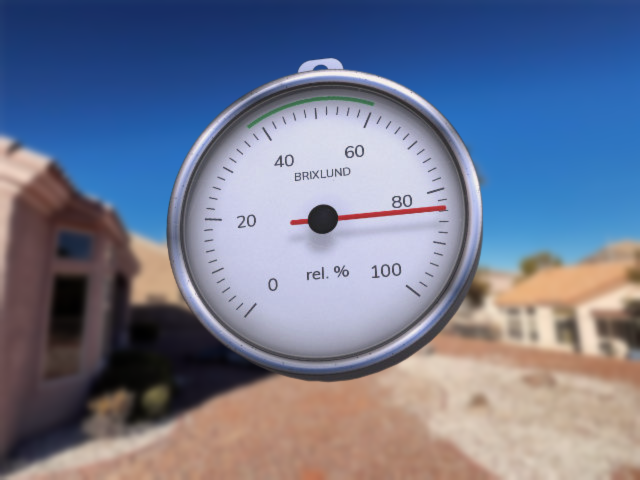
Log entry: 84 %
